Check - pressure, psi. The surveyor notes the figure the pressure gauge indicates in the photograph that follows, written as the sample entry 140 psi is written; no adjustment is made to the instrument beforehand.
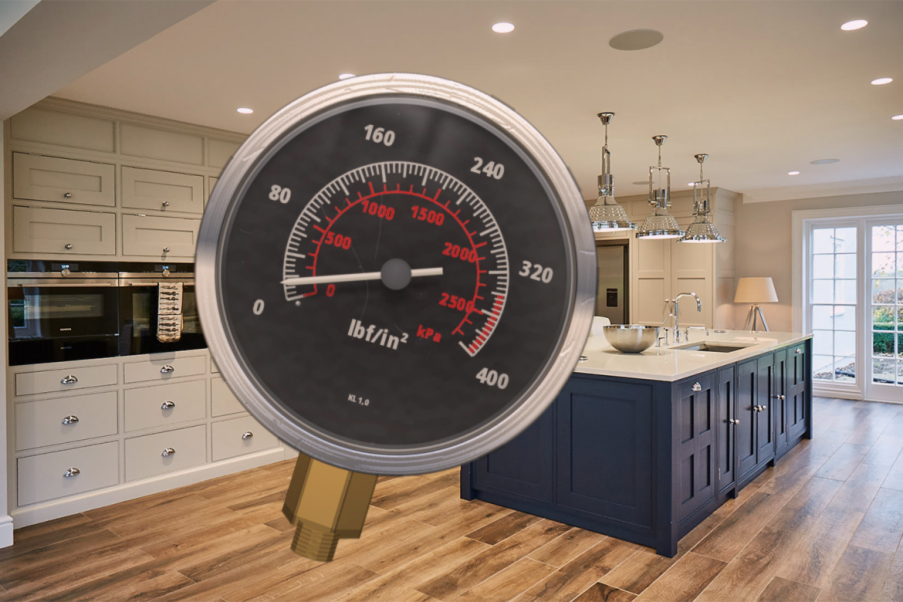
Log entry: 15 psi
